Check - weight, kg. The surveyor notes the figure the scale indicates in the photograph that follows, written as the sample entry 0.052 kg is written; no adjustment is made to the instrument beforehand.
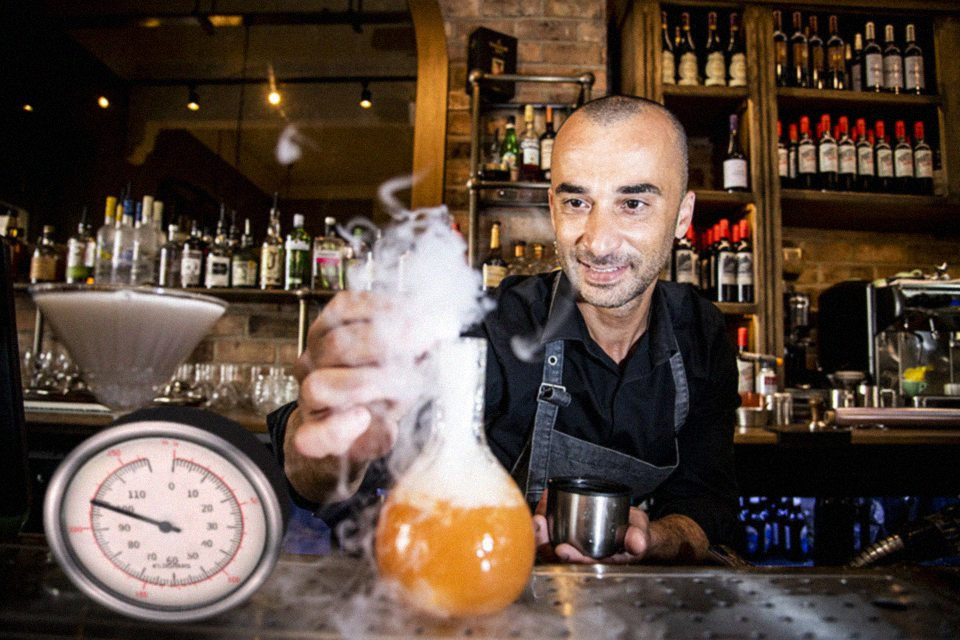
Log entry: 100 kg
